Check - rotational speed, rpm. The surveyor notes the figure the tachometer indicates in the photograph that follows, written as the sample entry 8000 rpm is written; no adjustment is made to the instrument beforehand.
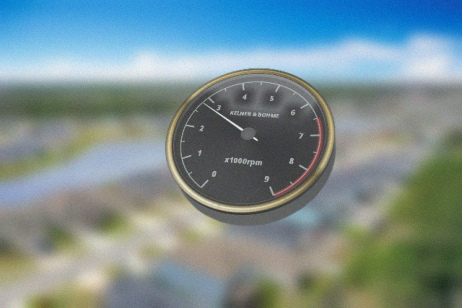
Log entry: 2750 rpm
